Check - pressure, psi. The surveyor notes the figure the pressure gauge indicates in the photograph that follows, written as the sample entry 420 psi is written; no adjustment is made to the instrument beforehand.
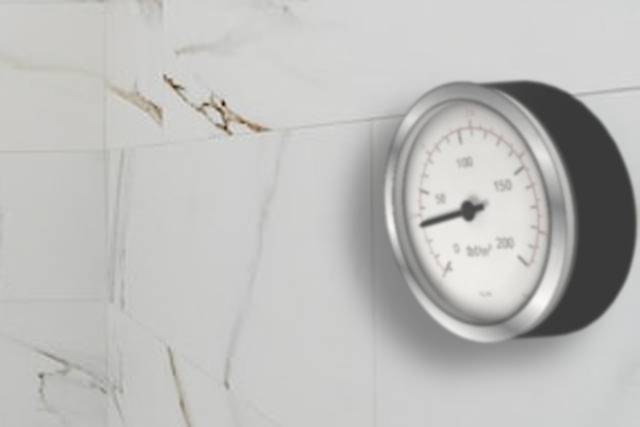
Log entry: 30 psi
